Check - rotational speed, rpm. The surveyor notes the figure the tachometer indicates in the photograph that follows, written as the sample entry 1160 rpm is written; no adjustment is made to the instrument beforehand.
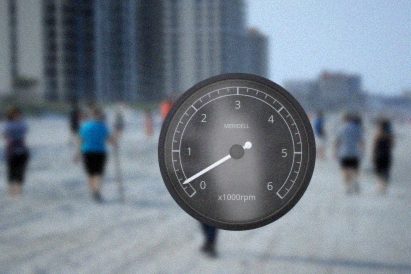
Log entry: 300 rpm
